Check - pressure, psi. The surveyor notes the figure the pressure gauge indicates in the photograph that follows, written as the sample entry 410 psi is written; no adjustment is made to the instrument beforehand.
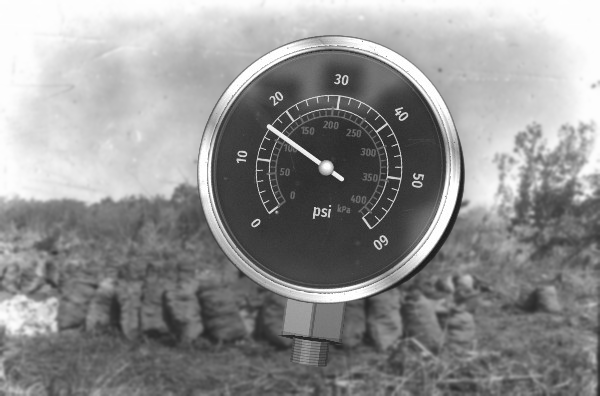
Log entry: 16 psi
